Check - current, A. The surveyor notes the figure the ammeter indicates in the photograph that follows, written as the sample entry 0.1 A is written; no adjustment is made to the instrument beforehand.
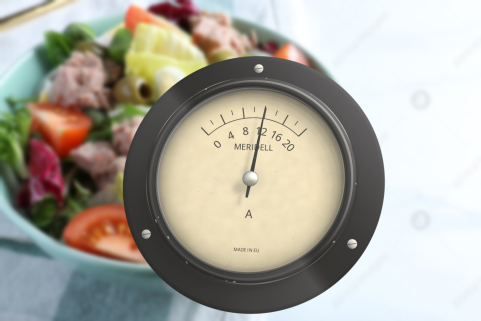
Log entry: 12 A
